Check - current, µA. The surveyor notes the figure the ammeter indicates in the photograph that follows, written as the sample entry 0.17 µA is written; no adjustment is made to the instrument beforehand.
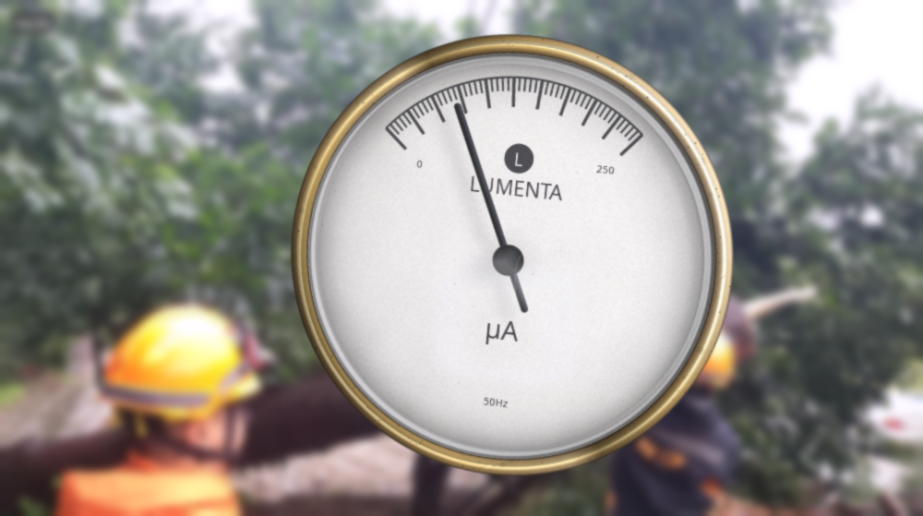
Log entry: 70 µA
